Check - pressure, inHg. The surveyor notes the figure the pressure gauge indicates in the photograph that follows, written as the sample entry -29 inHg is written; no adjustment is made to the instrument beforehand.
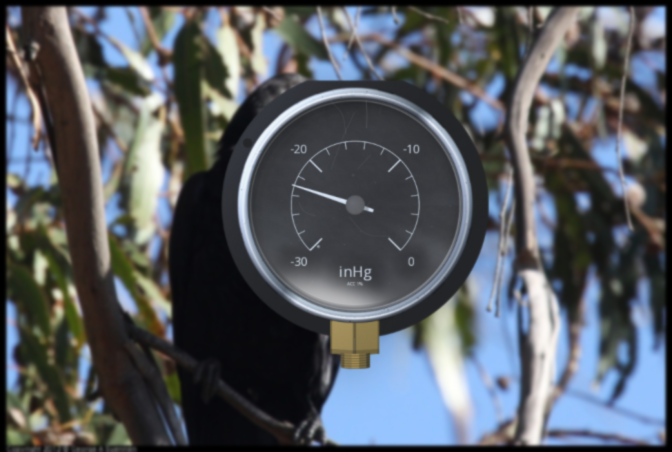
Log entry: -23 inHg
